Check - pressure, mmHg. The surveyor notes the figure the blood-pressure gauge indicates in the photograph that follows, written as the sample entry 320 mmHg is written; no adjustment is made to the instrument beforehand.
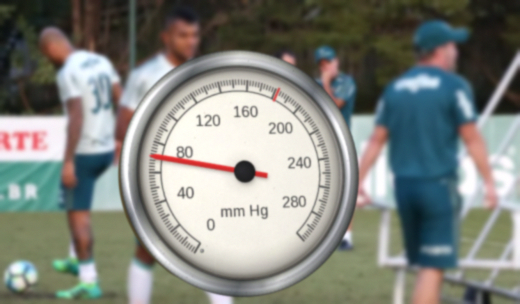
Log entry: 70 mmHg
